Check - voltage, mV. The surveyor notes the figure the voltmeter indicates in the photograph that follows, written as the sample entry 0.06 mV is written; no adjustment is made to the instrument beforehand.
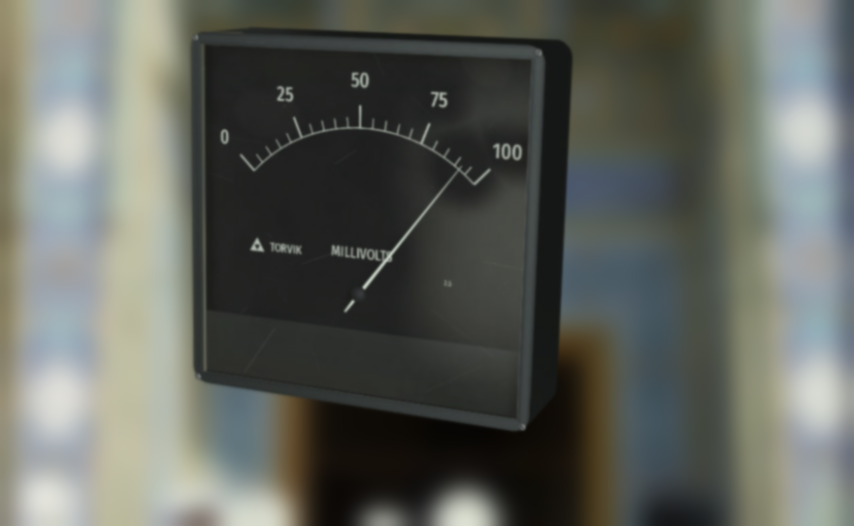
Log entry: 92.5 mV
